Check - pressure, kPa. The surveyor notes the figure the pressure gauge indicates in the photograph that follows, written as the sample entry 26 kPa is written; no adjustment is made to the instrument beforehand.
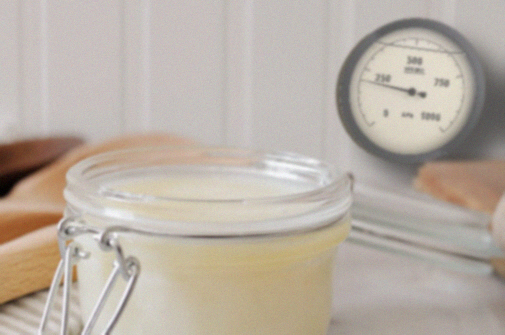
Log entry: 200 kPa
